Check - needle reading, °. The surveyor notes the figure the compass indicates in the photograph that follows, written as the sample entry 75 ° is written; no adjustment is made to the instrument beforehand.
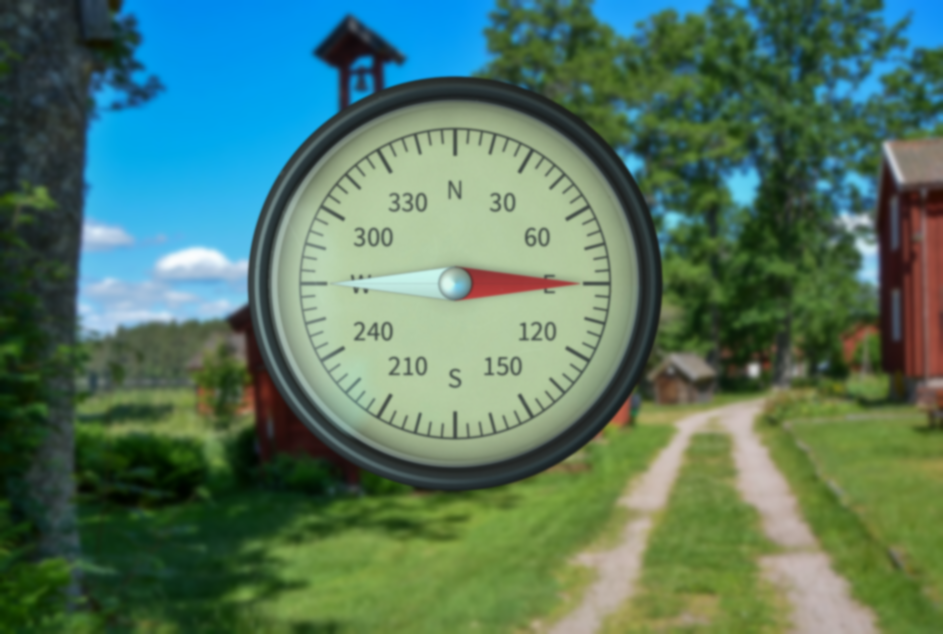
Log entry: 90 °
